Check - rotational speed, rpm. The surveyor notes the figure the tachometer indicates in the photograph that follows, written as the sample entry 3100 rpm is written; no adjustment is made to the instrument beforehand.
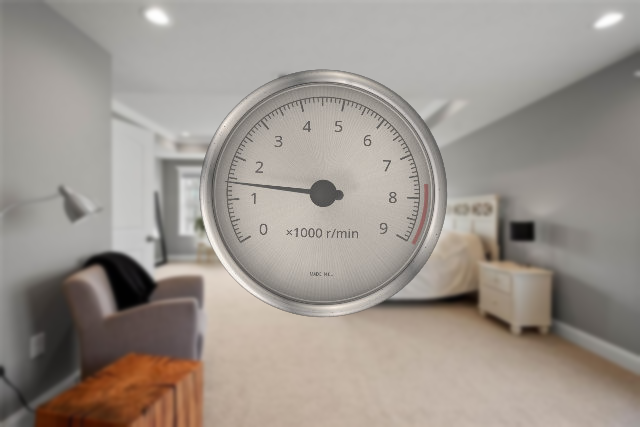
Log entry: 1400 rpm
